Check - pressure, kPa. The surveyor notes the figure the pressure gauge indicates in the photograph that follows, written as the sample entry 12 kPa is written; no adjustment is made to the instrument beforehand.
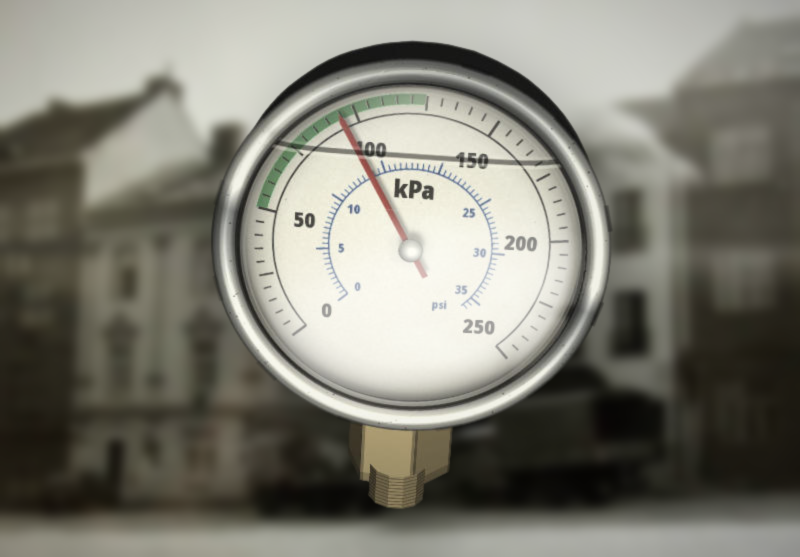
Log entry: 95 kPa
